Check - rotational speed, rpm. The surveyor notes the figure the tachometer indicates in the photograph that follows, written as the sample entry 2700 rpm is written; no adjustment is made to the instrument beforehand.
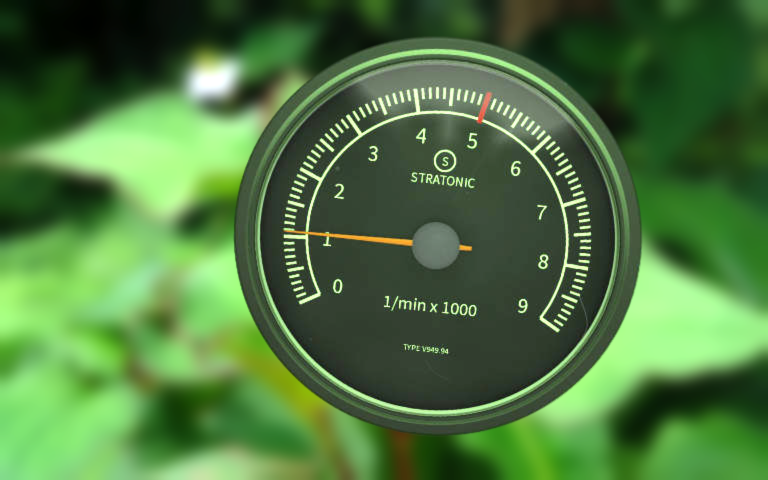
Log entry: 1100 rpm
